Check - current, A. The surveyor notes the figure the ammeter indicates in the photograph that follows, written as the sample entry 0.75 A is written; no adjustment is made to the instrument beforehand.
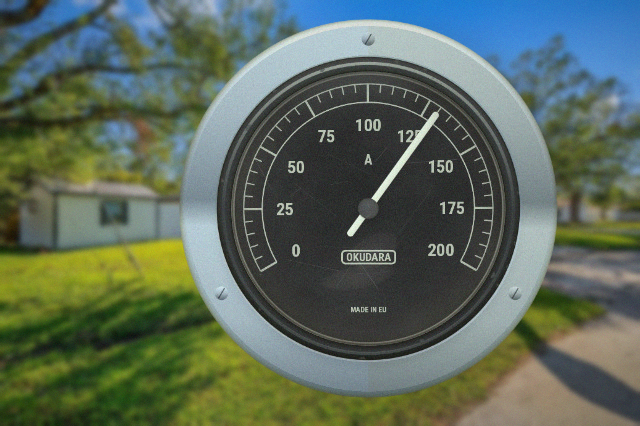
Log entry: 130 A
